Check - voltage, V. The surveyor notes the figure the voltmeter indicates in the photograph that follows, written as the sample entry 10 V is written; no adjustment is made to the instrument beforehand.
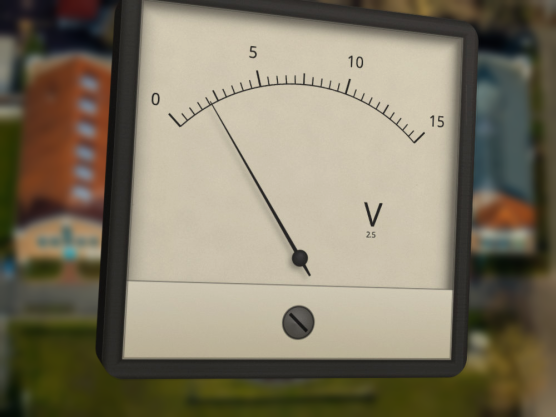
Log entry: 2 V
